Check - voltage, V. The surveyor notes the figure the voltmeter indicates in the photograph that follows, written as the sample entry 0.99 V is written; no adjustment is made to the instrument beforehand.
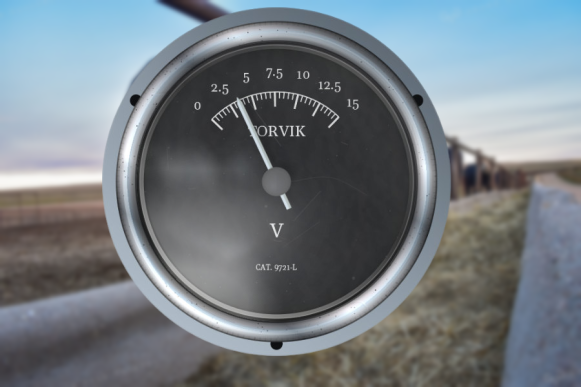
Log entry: 3.5 V
